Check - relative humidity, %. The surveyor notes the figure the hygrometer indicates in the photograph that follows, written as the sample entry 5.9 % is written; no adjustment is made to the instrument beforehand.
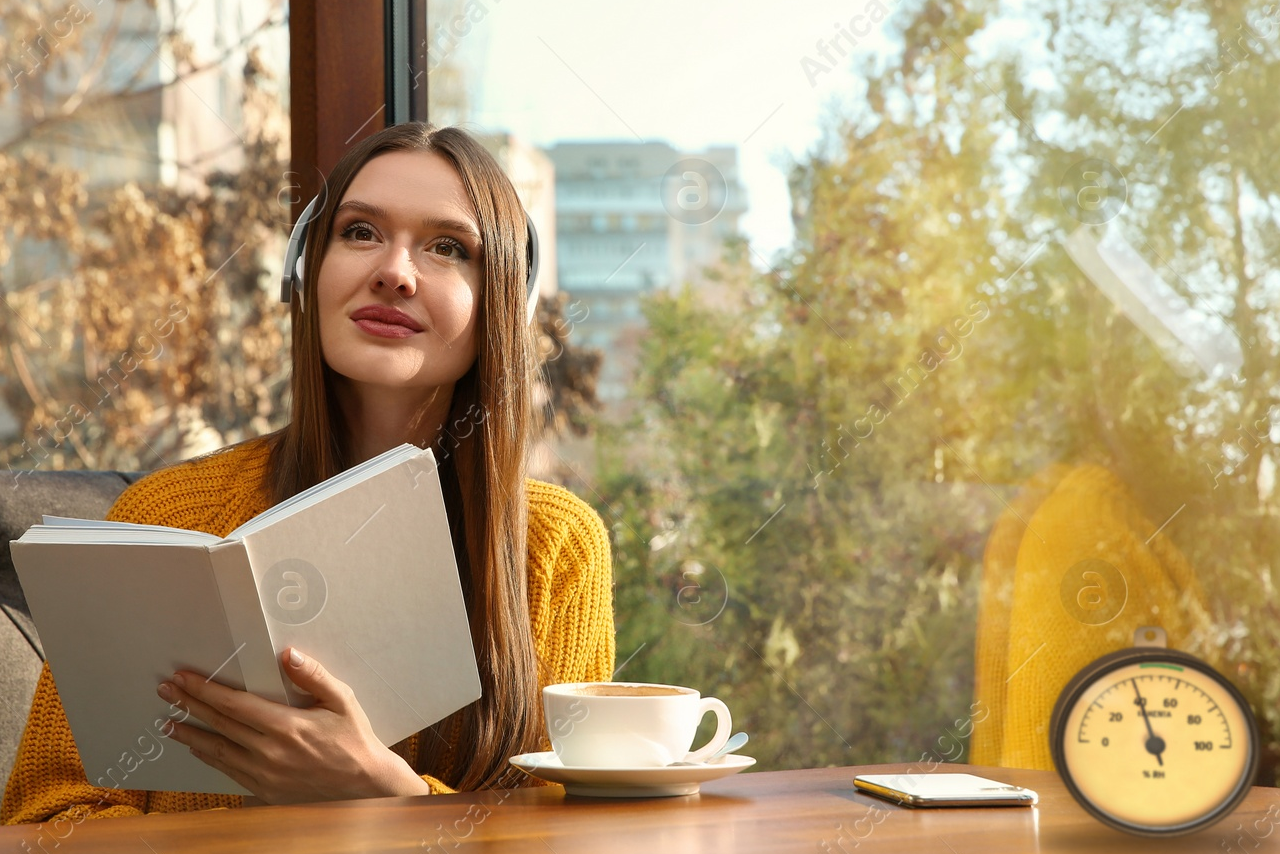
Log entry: 40 %
